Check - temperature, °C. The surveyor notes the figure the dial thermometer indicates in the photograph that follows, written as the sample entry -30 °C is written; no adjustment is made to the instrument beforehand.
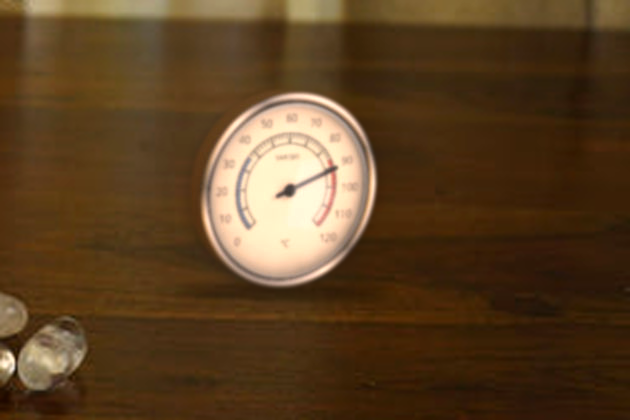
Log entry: 90 °C
